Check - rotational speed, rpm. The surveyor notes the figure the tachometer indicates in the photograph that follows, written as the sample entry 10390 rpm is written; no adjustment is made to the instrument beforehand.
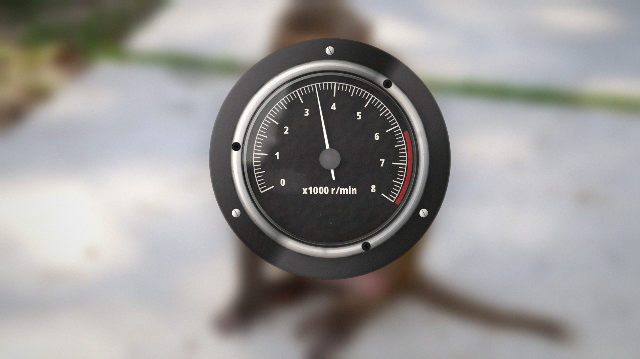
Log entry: 3500 rpm
